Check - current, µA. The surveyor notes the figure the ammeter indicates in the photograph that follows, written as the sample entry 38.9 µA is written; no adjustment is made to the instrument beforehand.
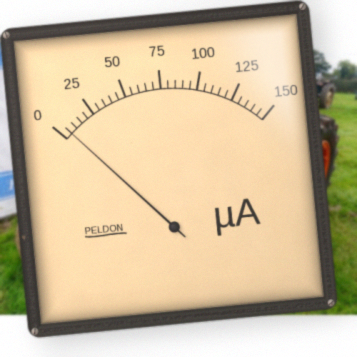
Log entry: 5 µA
